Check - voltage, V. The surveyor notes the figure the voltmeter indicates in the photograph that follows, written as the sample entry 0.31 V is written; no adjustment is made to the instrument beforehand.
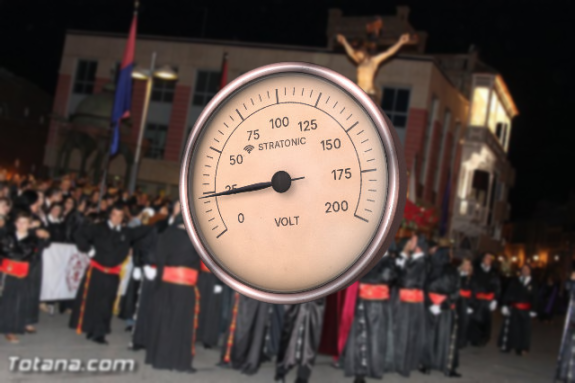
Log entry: 22.5 V
